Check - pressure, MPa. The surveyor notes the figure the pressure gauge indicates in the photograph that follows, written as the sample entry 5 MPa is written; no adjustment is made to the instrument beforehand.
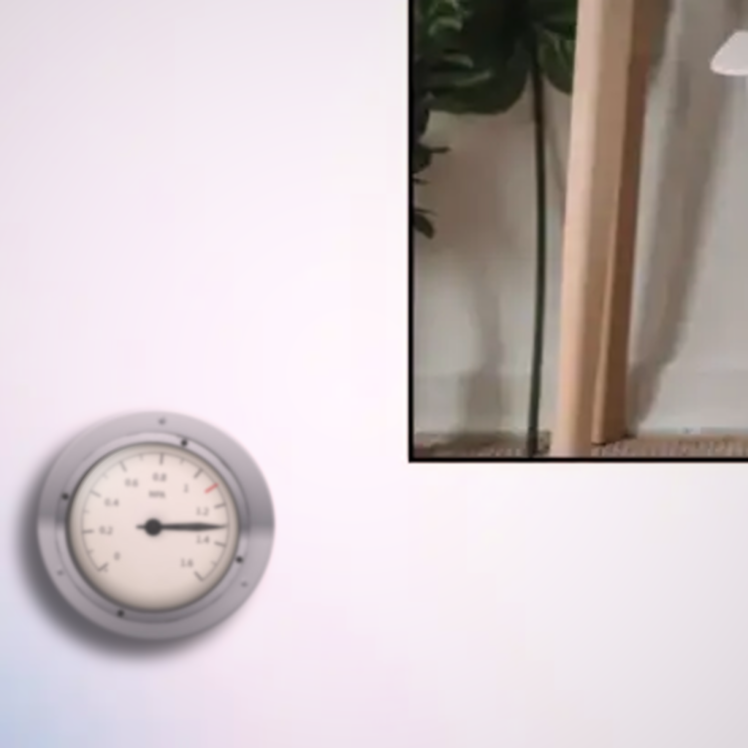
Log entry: 1.3 MPa
